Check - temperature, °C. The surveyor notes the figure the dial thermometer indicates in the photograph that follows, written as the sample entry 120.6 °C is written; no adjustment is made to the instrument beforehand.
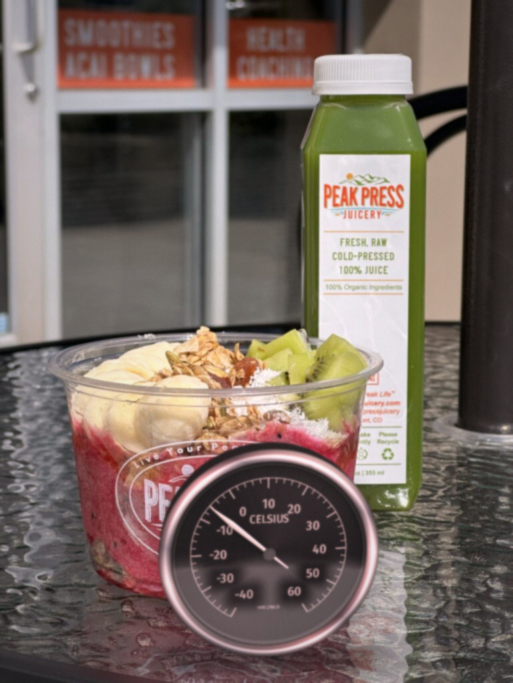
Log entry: -6 °C
